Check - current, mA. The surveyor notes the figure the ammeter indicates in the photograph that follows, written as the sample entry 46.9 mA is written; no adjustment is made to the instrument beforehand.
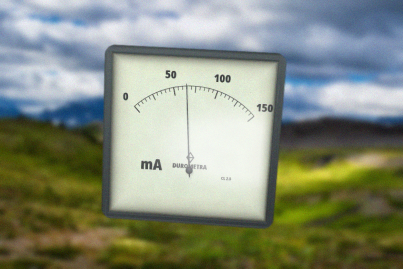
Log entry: 65 mA
